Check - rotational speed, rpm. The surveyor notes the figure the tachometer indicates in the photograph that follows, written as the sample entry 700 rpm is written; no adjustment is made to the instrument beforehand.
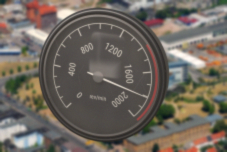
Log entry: 1800 rpm
